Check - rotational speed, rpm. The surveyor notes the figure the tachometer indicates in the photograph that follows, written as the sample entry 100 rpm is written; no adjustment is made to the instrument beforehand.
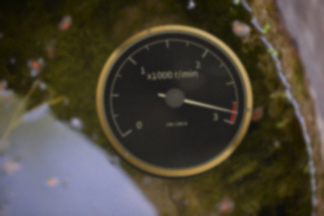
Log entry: 2875 rpm
